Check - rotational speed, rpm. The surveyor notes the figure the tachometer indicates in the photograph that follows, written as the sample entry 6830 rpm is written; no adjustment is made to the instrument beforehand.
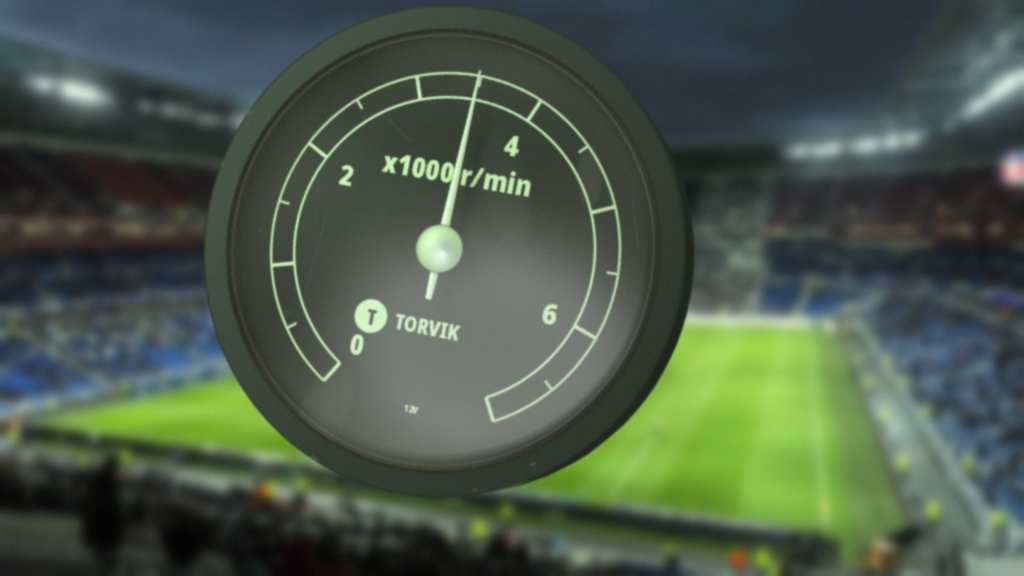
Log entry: 3500 rpm
